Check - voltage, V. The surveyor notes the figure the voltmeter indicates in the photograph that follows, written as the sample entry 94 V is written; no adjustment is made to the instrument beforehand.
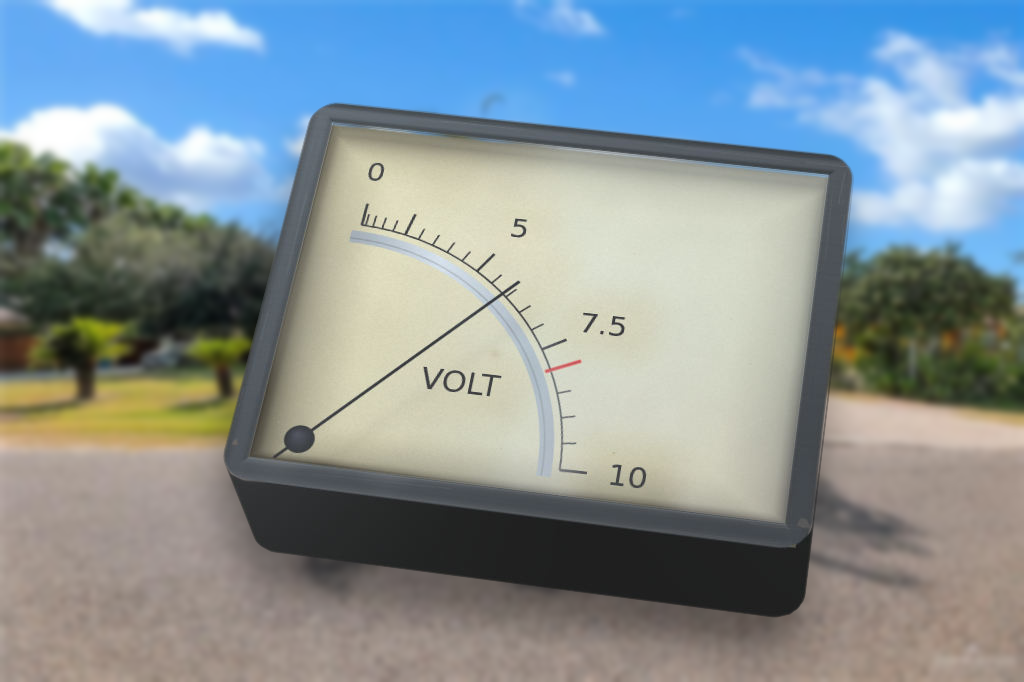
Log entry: 6 V
